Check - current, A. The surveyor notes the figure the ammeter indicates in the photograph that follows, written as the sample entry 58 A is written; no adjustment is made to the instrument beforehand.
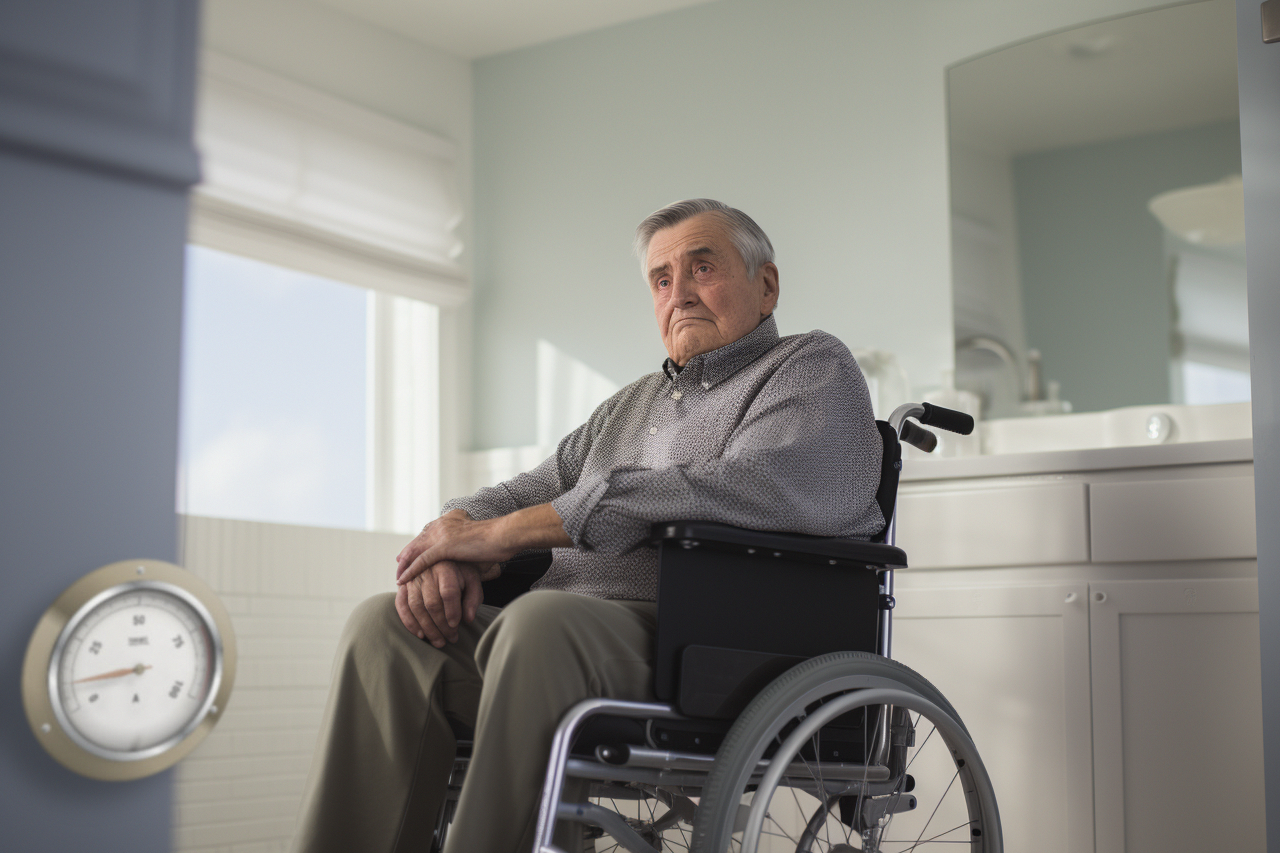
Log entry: 10 A
